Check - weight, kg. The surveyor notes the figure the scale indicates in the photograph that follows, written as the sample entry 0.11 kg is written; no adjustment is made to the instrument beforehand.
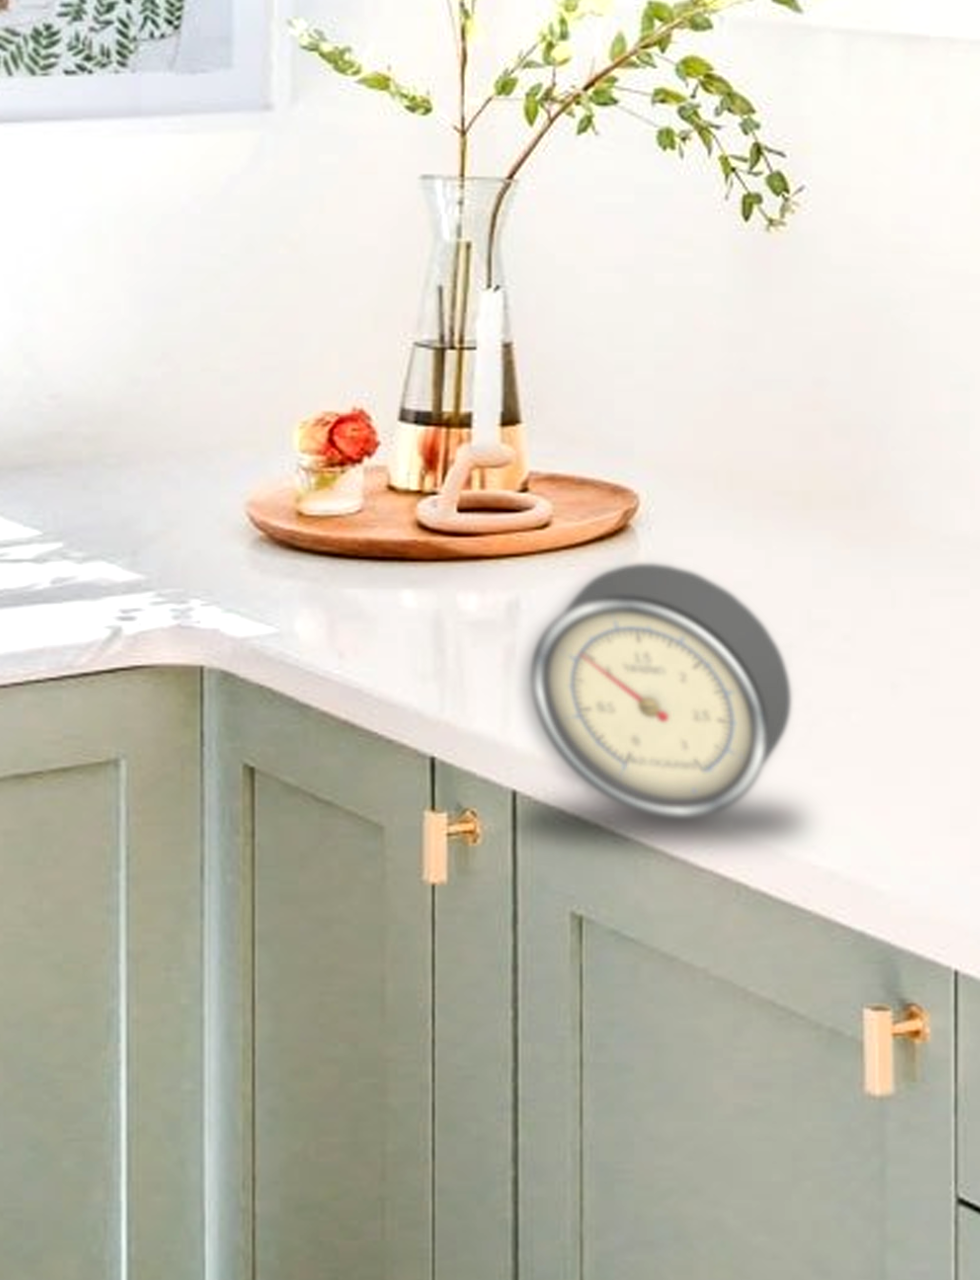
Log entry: 1 kg
